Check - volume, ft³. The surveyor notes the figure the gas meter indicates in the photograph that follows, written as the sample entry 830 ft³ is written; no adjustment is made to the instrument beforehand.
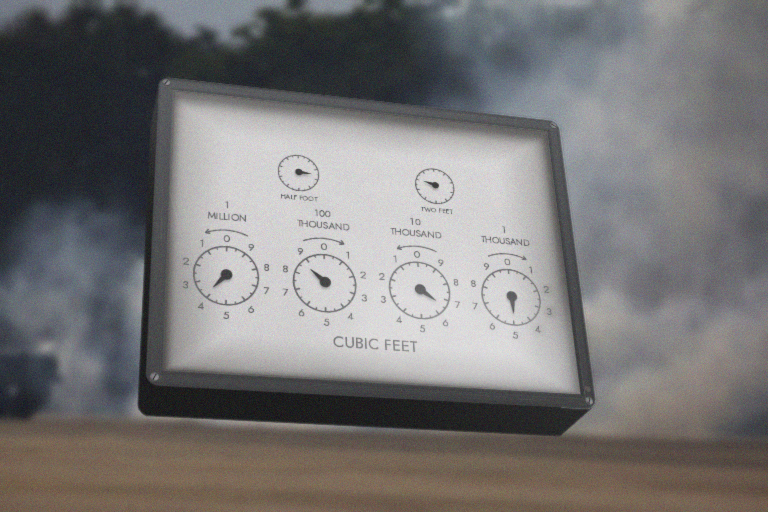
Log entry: 386500 ft³
